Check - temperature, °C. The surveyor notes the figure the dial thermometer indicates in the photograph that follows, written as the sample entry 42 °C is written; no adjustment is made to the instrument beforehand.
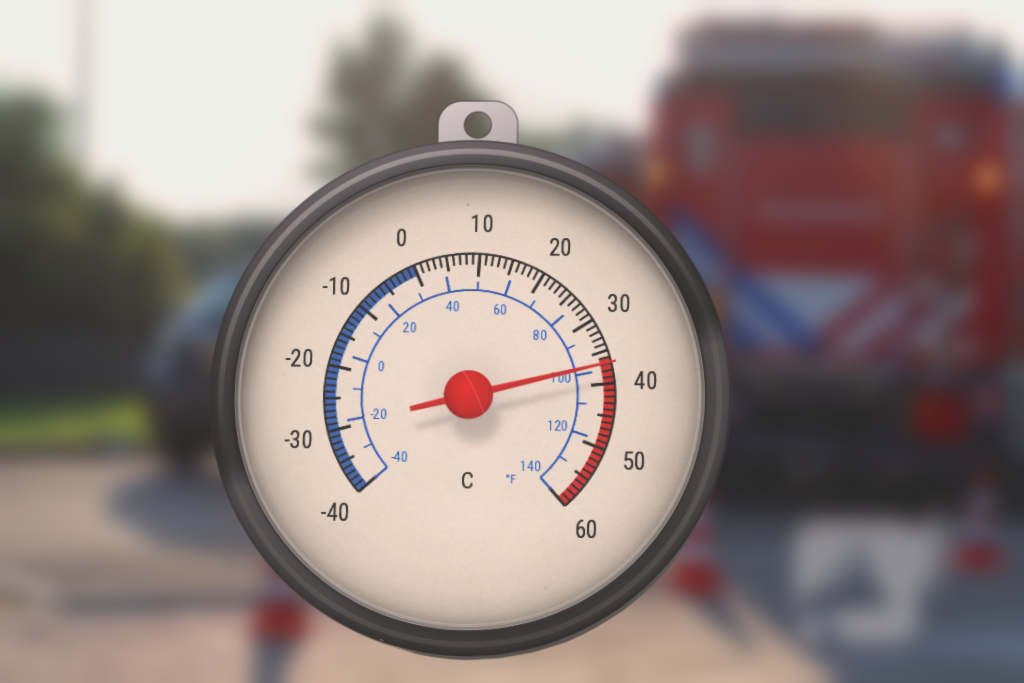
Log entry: 37 °C
